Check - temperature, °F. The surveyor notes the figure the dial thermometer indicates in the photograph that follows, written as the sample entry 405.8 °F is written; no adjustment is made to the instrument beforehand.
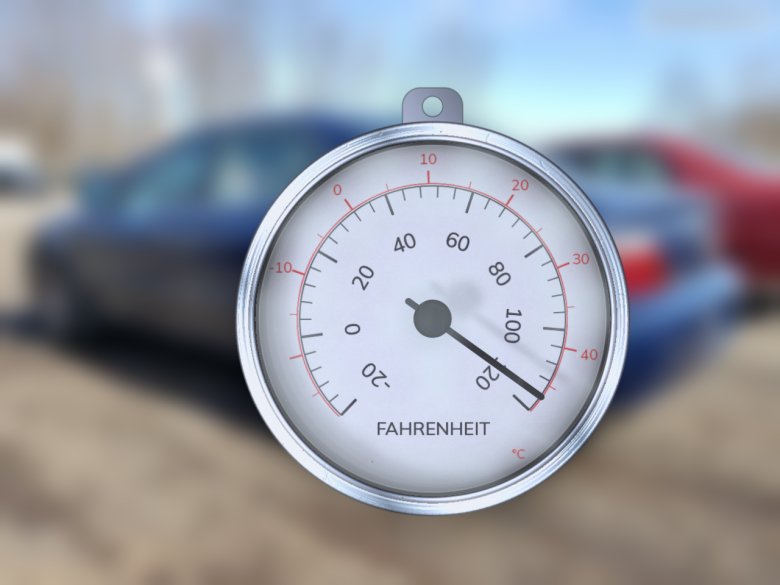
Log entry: 116 °F
